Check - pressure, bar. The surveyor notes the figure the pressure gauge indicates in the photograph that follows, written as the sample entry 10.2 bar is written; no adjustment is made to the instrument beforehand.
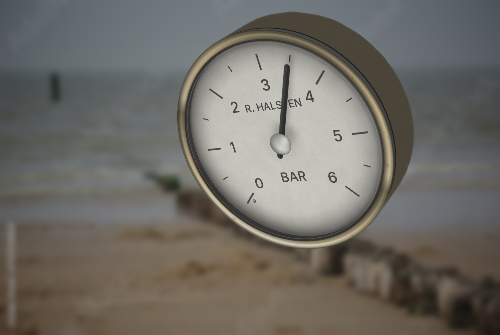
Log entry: 3.5 bar
